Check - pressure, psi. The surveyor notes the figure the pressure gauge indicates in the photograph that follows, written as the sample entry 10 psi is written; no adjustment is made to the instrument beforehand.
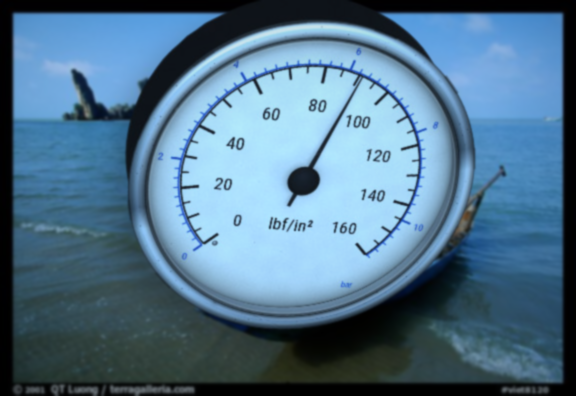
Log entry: 90 psi
